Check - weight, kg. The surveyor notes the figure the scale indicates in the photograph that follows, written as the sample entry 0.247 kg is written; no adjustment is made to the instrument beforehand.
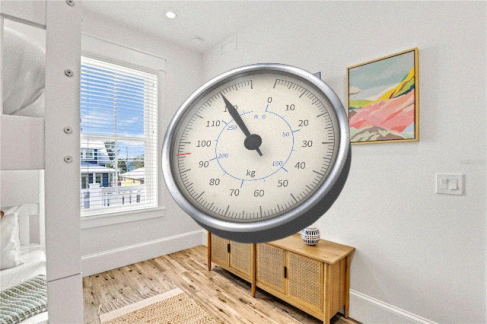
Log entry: 120 kg
